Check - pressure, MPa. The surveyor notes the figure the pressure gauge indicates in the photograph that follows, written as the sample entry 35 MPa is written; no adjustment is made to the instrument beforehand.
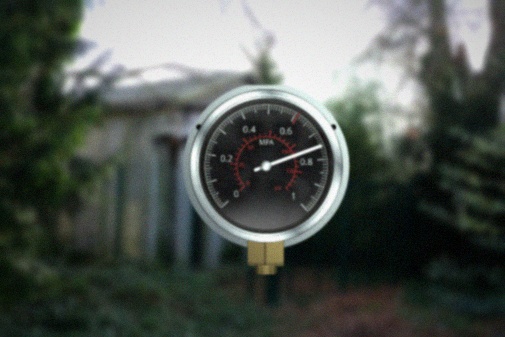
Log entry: 0.75 MPa
